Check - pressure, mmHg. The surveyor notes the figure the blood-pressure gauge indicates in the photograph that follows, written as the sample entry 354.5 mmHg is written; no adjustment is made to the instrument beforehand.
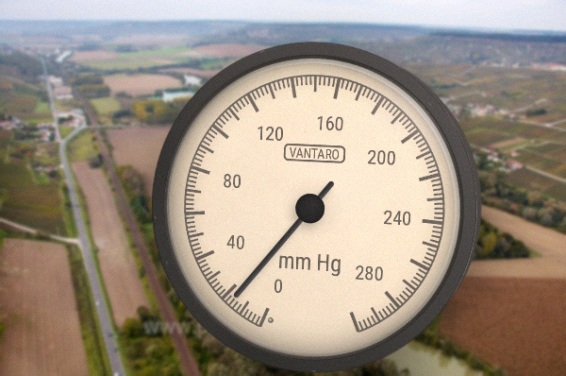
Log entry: 16 mmHg
